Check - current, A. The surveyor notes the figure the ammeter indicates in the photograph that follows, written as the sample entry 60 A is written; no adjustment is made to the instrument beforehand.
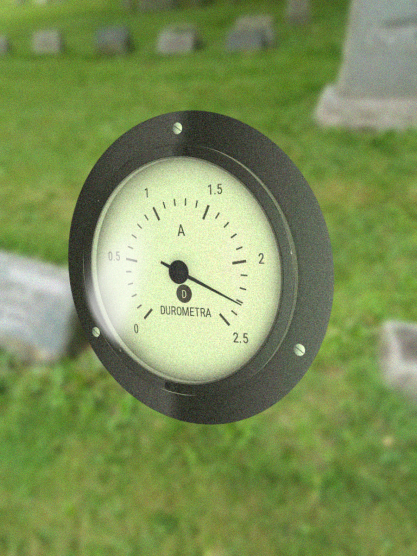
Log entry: 2.3 A
